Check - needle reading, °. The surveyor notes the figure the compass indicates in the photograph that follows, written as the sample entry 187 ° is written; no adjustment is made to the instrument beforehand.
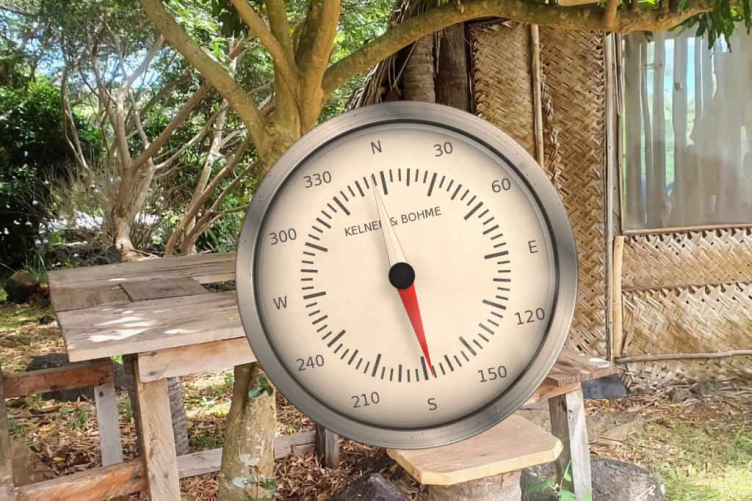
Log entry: 175 °
